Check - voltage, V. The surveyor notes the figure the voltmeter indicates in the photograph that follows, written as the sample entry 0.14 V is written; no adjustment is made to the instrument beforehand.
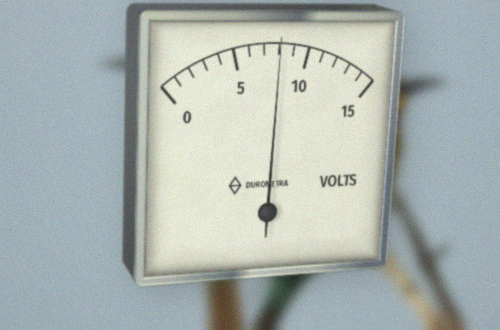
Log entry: 8 V
